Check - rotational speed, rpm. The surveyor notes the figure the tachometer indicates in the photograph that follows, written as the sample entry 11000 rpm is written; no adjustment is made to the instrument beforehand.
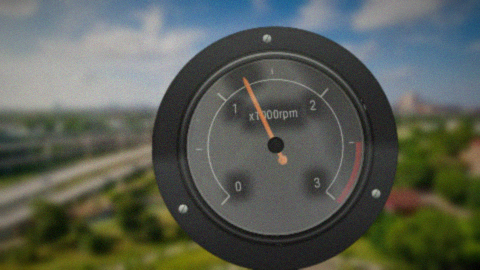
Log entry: 1250 rpm
